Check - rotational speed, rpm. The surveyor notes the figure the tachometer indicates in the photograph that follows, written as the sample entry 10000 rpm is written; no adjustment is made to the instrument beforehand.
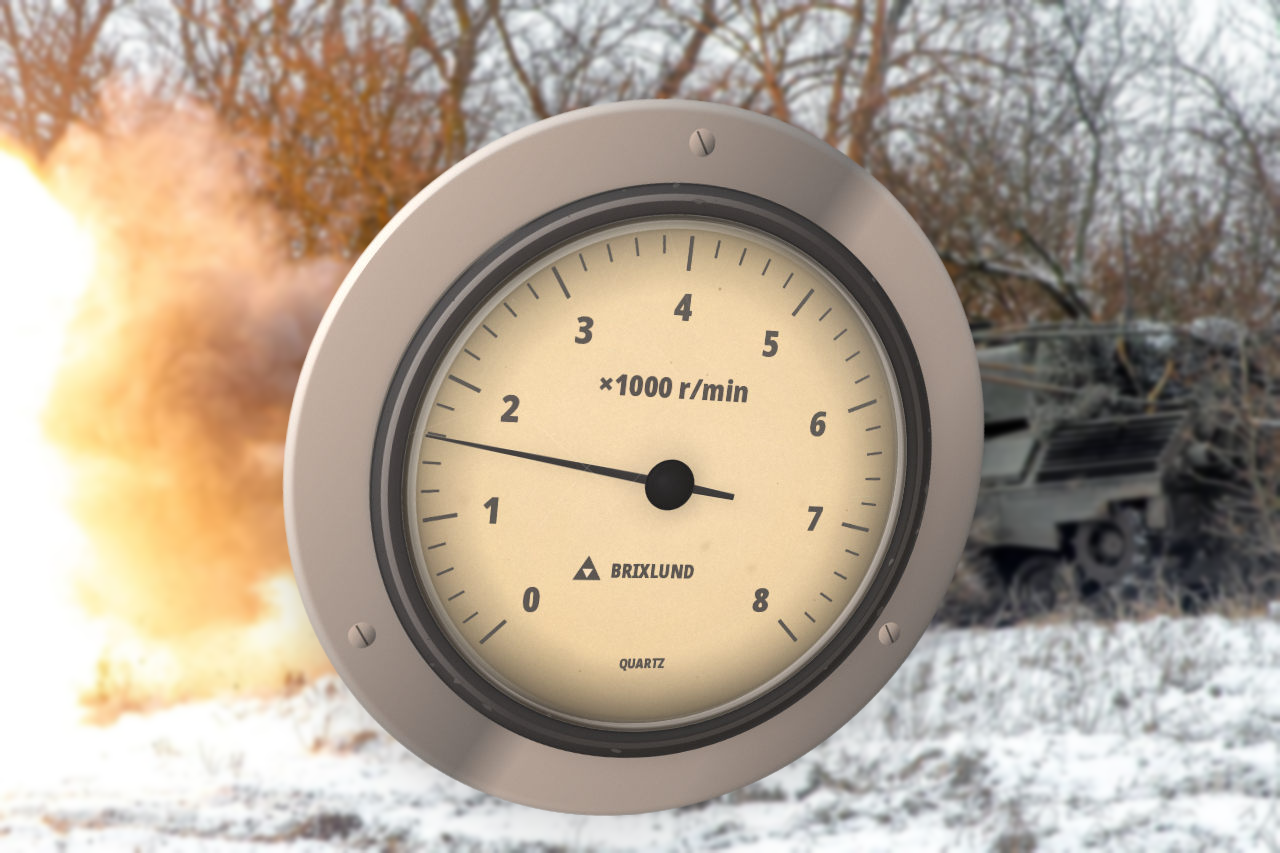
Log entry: 1600 rpm
